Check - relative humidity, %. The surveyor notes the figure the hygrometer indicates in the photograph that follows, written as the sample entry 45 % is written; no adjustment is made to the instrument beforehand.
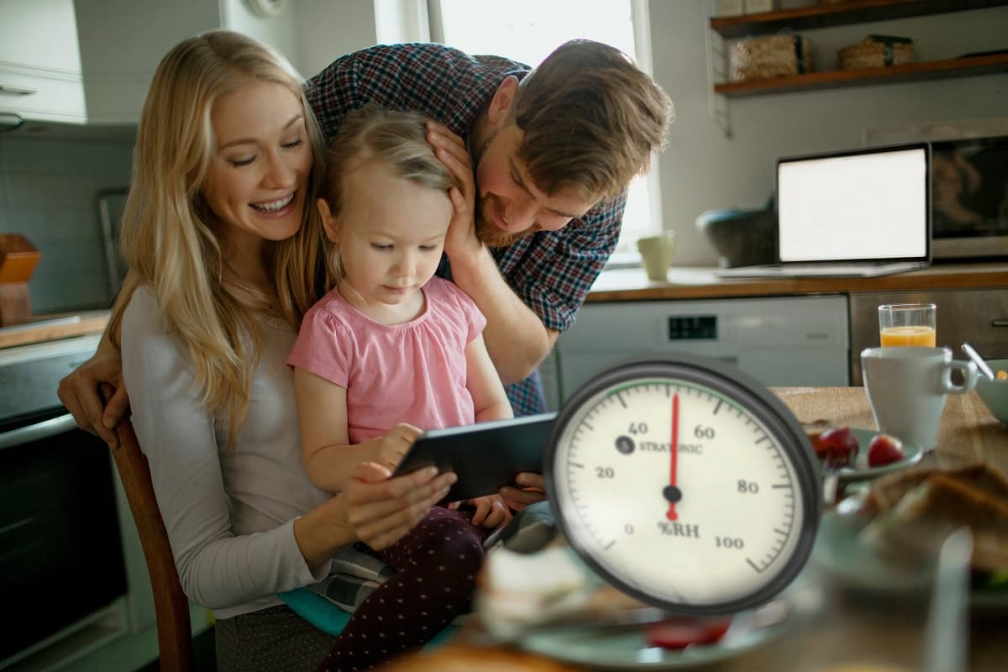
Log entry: 52 %
